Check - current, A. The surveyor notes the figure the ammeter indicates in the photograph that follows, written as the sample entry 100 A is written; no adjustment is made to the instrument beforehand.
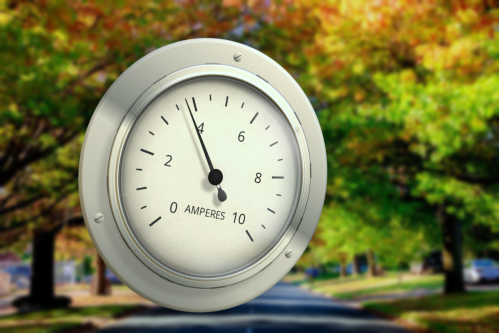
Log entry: 3.75 A
